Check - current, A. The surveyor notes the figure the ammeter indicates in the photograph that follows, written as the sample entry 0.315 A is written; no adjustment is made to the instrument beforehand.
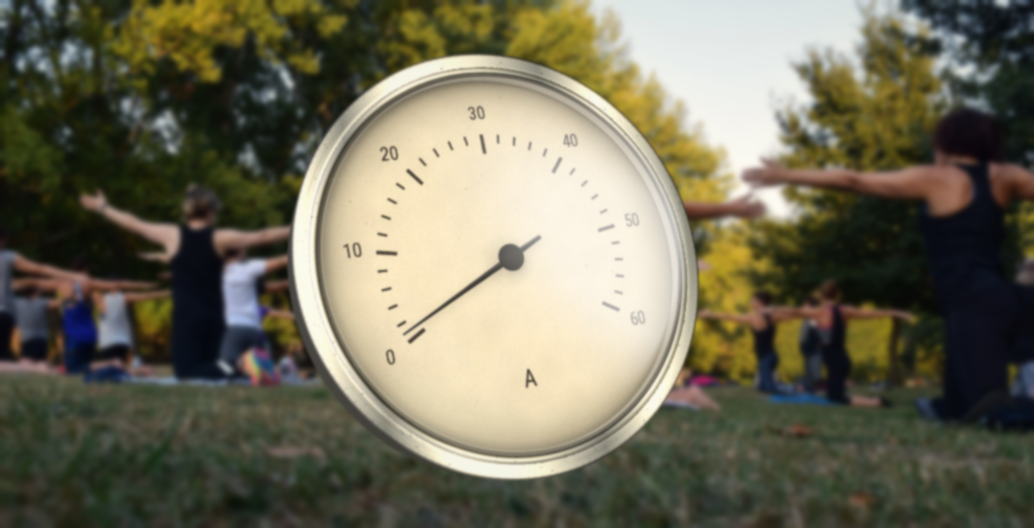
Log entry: 1 A
